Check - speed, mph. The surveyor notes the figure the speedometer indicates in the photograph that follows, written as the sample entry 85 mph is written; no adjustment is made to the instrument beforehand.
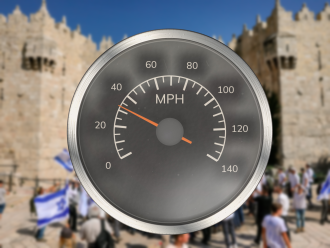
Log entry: 32.5 mph
